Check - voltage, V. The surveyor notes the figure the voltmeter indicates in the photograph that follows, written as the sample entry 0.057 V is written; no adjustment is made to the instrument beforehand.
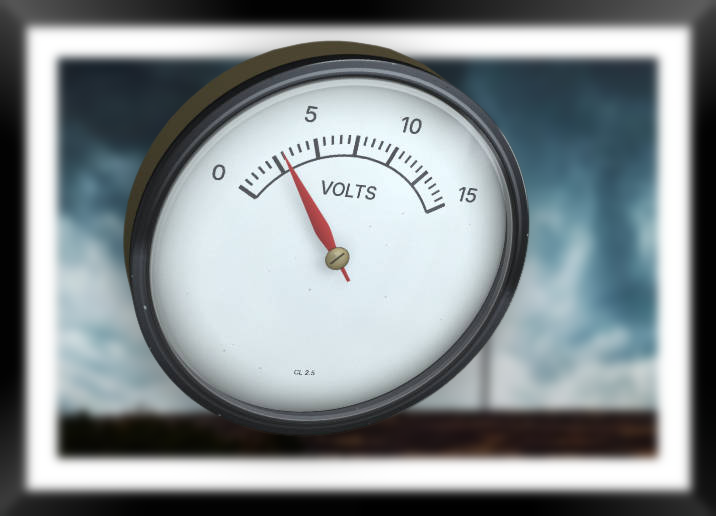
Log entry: 3 V
